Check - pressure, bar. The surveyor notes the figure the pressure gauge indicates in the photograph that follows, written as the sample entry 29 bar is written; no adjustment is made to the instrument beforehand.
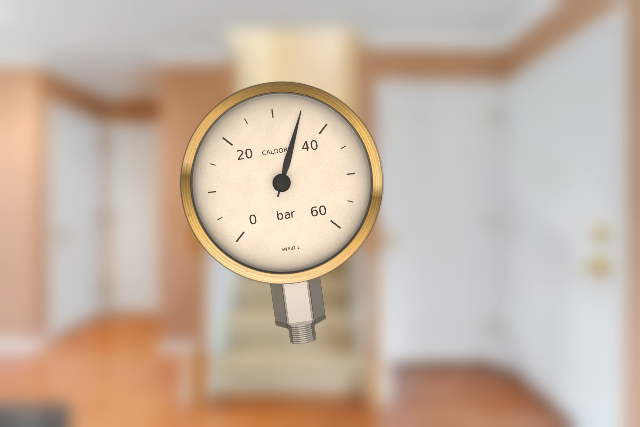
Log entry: 35 bar
